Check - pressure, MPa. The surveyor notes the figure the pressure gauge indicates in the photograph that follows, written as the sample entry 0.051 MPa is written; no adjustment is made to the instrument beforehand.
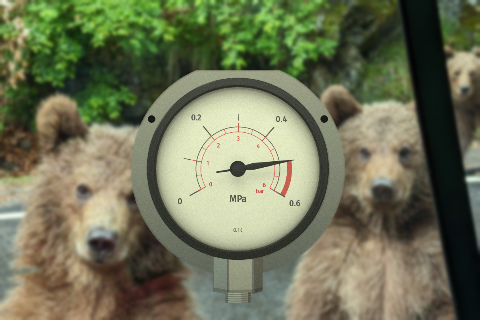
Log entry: 0.5 MPa
